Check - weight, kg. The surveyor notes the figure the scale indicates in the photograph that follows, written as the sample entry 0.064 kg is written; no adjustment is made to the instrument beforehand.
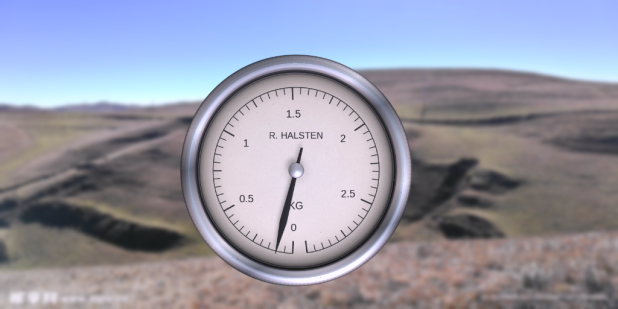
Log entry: 0.1 kg
